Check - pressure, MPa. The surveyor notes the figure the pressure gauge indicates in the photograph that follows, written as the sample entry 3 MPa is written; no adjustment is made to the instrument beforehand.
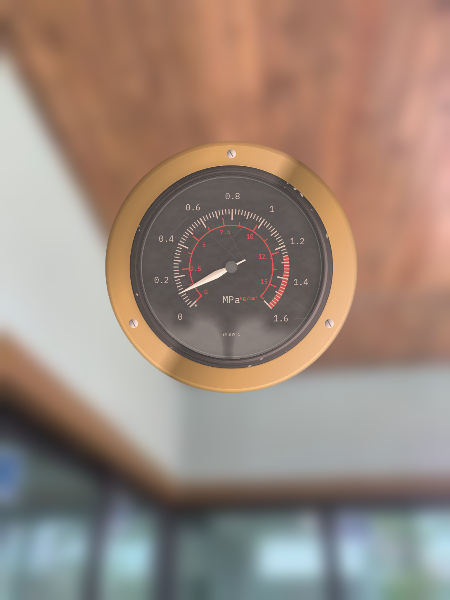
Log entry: 0.1 MPa
